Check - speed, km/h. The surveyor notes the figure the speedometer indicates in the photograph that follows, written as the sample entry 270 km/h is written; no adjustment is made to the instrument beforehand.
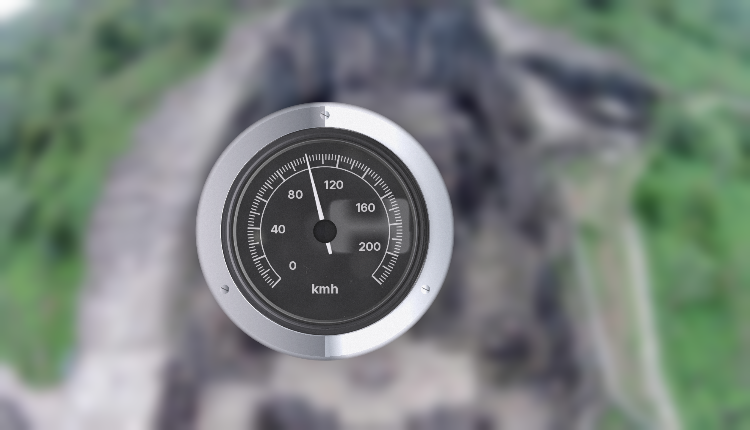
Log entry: 100 km/h
